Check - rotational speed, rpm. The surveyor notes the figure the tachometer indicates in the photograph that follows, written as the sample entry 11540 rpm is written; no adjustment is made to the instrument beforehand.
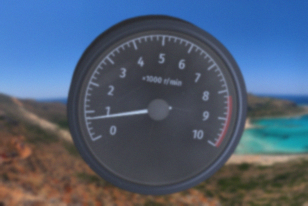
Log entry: 800 rpm
